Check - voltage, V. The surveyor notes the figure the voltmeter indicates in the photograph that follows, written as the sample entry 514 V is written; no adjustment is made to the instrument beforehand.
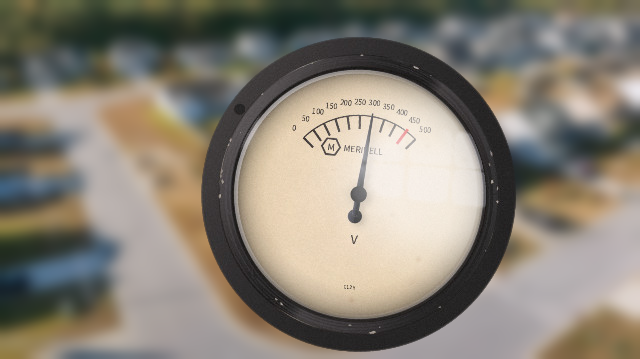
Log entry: 300 V
